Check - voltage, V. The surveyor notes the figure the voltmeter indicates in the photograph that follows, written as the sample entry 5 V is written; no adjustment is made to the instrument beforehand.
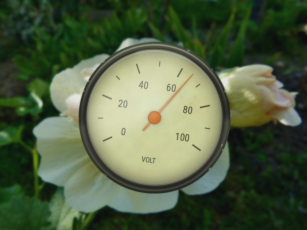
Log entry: 65 V
